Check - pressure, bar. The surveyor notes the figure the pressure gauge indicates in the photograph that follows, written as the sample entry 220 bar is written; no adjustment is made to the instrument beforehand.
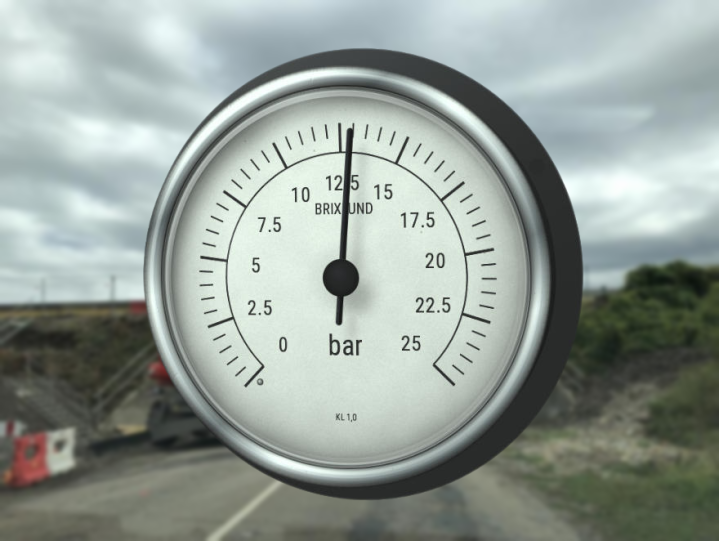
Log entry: 13 bar
